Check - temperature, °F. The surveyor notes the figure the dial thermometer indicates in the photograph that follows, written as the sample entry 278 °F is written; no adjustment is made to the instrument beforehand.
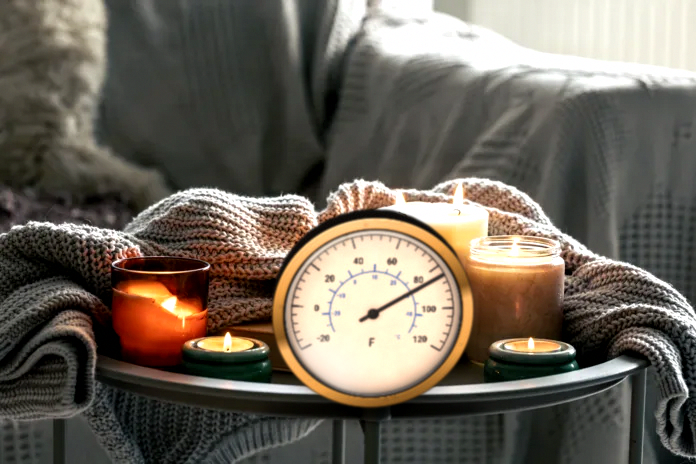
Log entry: 84 °F
